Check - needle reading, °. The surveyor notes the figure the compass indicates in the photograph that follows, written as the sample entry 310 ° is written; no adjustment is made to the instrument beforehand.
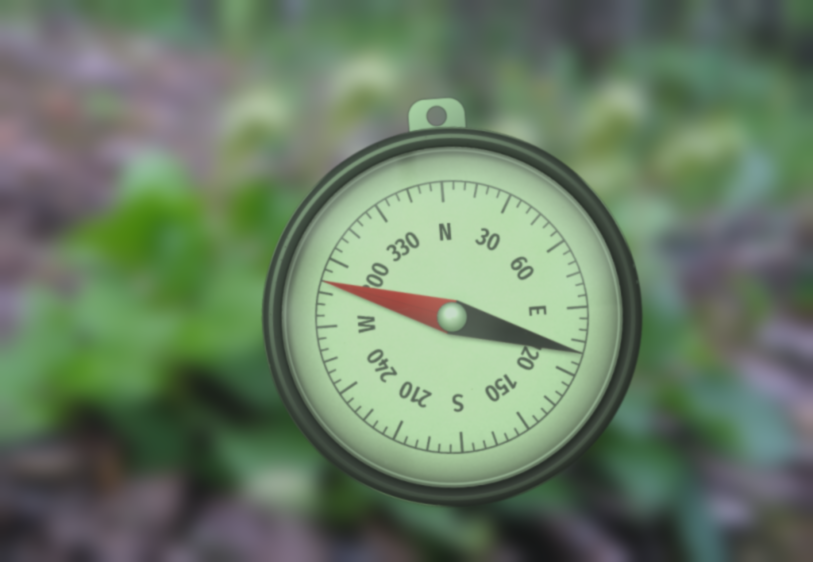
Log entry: 290 °
